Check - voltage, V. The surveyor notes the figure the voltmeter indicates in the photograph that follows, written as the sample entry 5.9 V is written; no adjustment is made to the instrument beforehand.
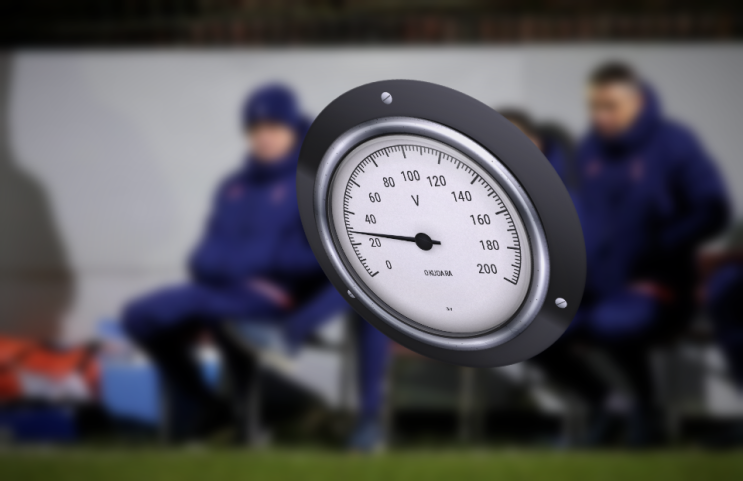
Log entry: 30 V
